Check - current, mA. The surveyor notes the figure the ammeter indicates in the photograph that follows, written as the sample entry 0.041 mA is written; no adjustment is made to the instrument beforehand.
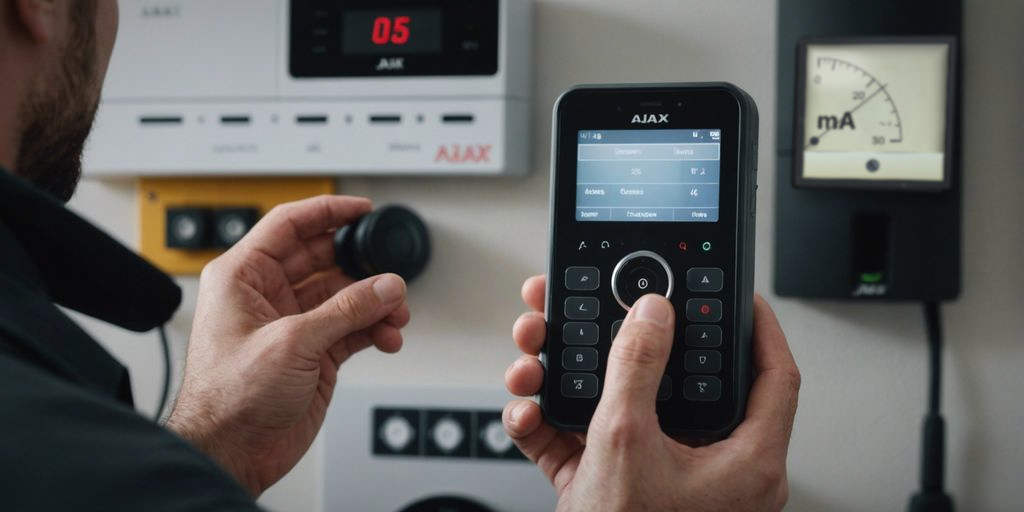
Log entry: 22 mA
